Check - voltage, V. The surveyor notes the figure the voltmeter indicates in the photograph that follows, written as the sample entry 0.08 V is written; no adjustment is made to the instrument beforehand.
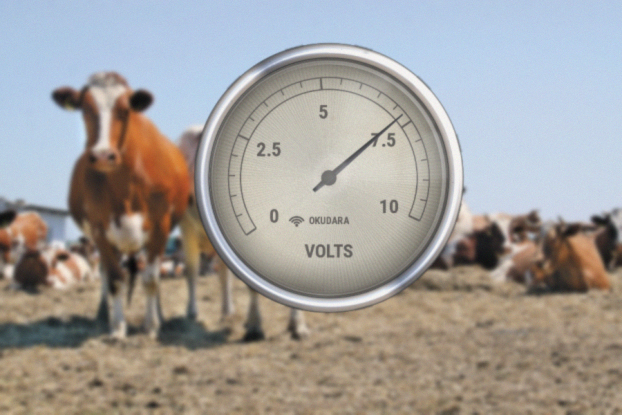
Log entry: 7.25 V
